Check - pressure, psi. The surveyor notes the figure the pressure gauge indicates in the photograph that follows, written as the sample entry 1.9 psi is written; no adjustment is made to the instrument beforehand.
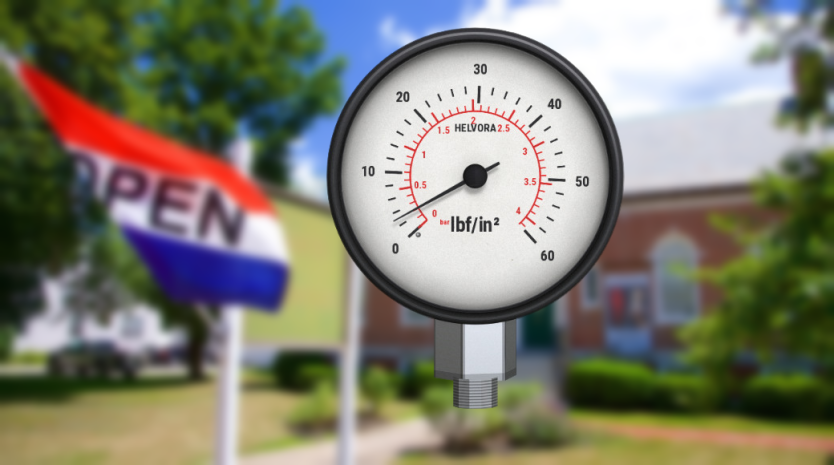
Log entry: 3 psi
